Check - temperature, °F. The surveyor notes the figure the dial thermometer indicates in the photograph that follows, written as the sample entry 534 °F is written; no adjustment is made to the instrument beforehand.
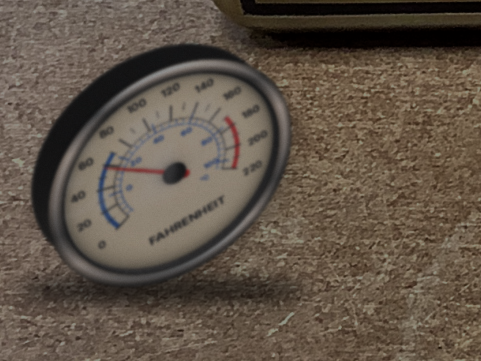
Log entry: 60 °F
